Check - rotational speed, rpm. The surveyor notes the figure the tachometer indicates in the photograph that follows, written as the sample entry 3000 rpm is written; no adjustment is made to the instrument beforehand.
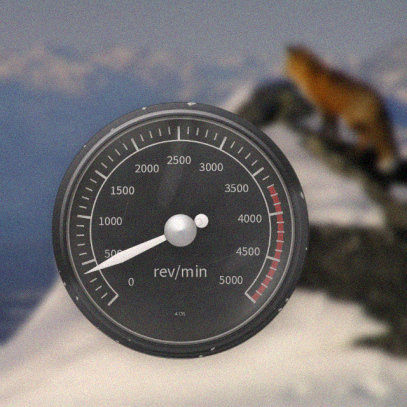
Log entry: 400 rpm
